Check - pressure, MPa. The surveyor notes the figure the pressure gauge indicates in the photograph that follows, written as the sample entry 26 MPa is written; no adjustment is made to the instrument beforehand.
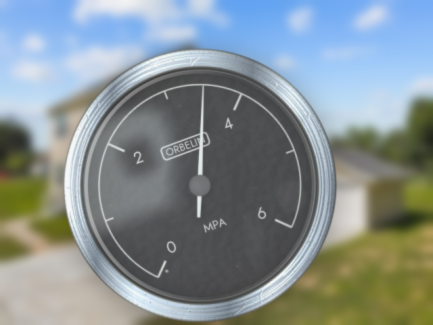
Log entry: 3.5 MPa
